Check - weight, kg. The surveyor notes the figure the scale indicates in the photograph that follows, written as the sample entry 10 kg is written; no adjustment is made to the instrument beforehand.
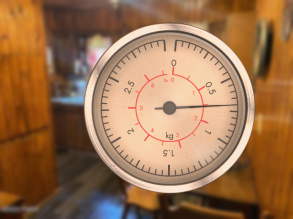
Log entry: 0.7 kg
